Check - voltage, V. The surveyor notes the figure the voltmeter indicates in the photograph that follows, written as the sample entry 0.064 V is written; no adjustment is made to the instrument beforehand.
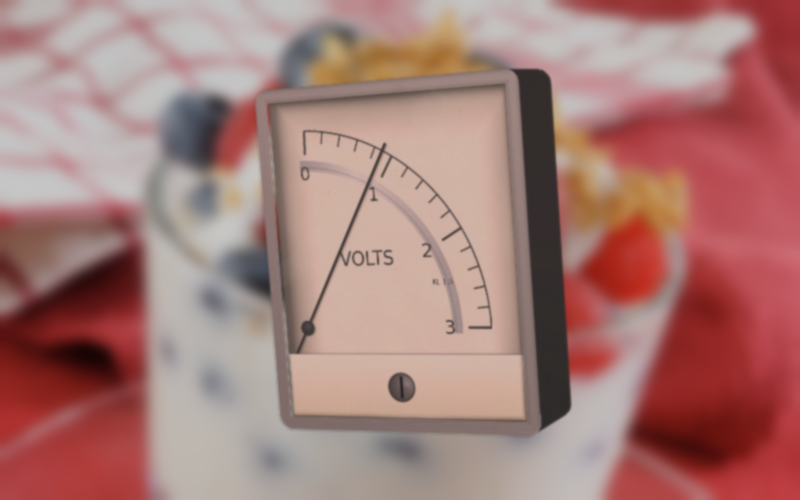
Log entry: 0.9 V
